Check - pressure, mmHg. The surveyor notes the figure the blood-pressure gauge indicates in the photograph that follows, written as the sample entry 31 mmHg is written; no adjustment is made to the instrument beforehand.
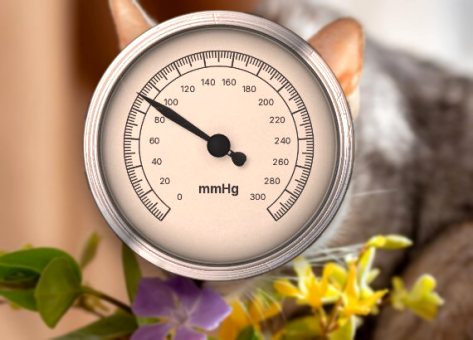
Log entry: 90 mmHg
